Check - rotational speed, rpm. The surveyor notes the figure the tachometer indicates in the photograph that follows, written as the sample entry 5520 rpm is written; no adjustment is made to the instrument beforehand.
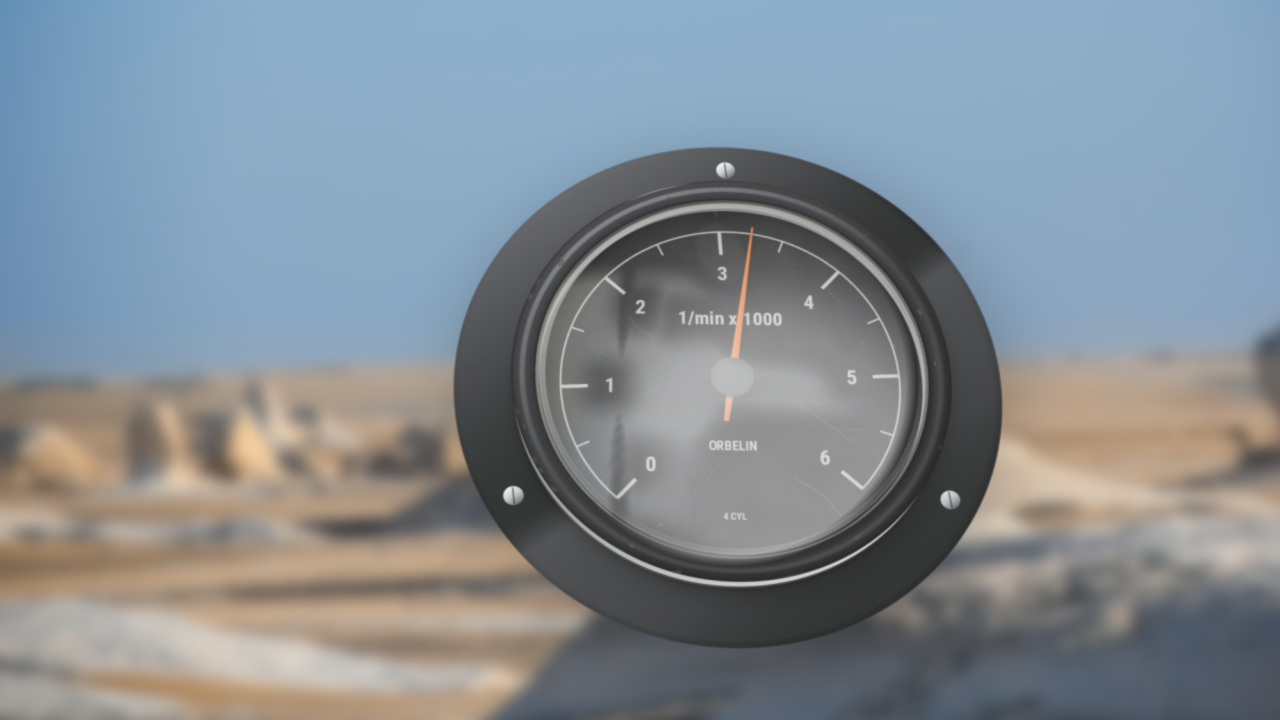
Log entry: 3250 rpm
